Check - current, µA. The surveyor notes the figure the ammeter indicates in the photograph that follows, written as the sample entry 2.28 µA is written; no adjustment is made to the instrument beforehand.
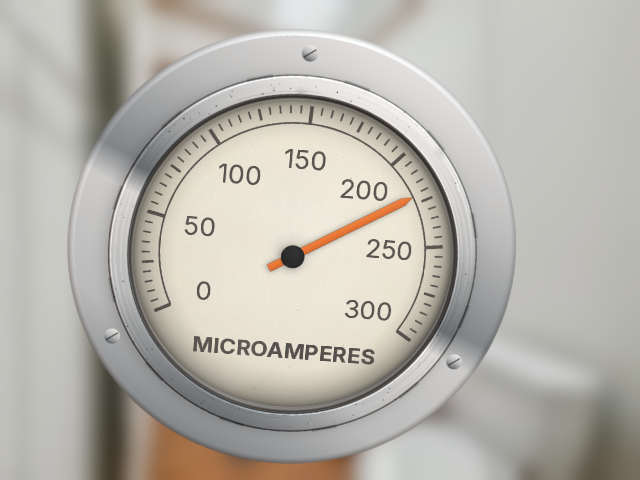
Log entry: 220 µA
